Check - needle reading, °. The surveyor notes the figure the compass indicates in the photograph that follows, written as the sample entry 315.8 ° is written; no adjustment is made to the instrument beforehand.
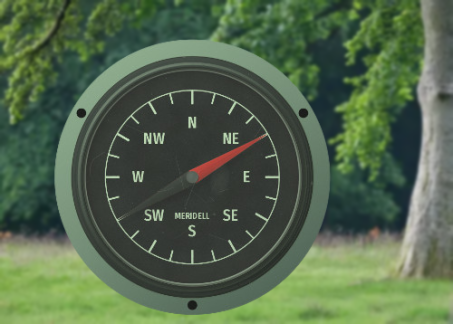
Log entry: 60 °
